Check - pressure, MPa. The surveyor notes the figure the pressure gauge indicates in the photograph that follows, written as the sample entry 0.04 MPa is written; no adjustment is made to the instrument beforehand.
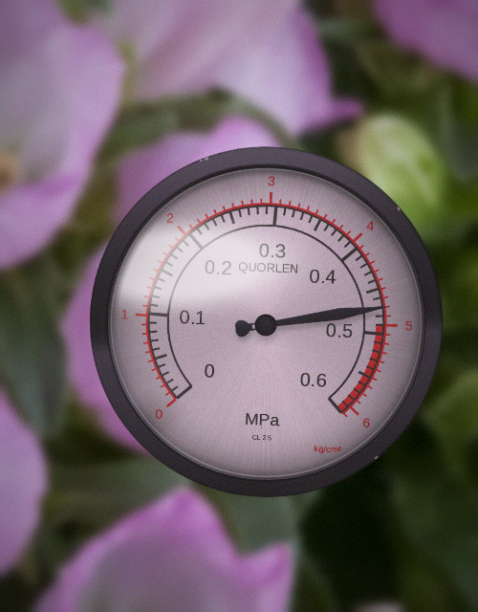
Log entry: 0.47 MPa
